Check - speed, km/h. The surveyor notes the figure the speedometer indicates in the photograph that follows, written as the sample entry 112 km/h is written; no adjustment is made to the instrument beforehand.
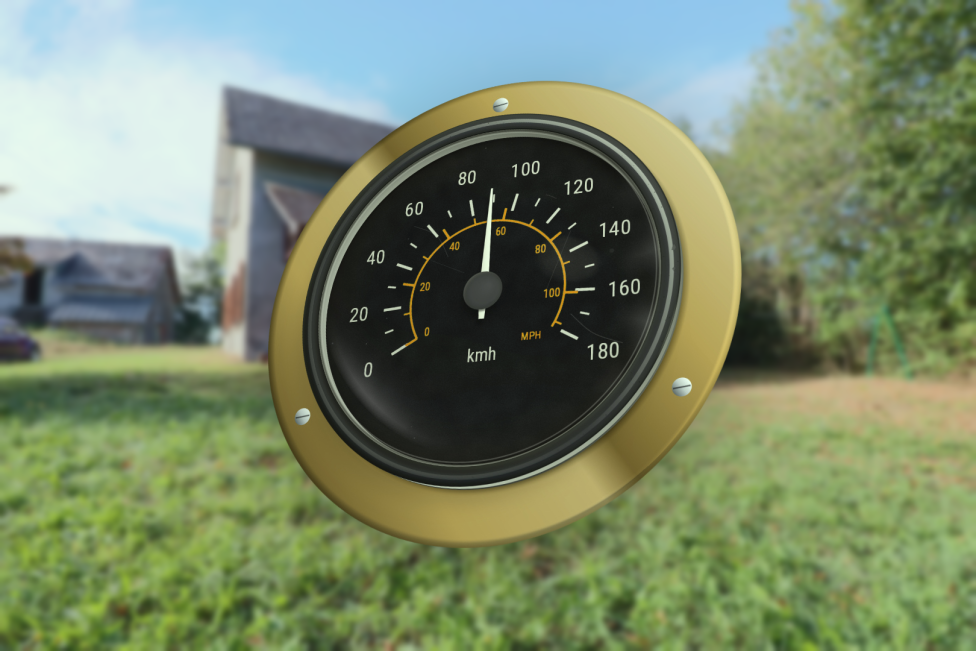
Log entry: 90 km/h
